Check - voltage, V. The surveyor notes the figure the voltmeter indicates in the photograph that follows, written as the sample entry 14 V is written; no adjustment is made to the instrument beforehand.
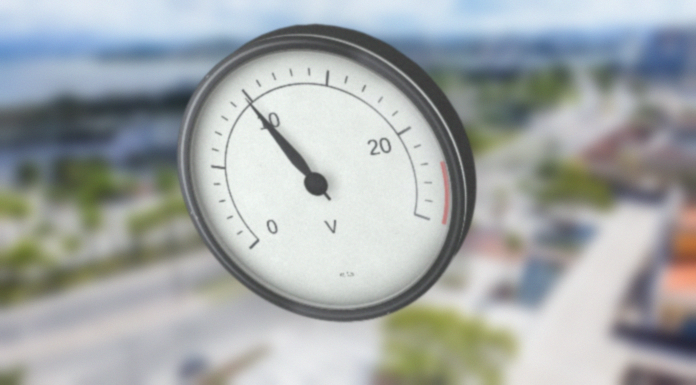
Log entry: 10 V
